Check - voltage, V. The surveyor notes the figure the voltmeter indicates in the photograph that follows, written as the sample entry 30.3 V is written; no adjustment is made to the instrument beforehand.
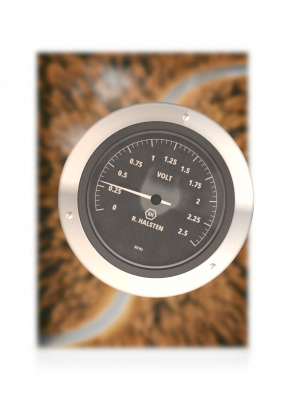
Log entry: 0.3 V
